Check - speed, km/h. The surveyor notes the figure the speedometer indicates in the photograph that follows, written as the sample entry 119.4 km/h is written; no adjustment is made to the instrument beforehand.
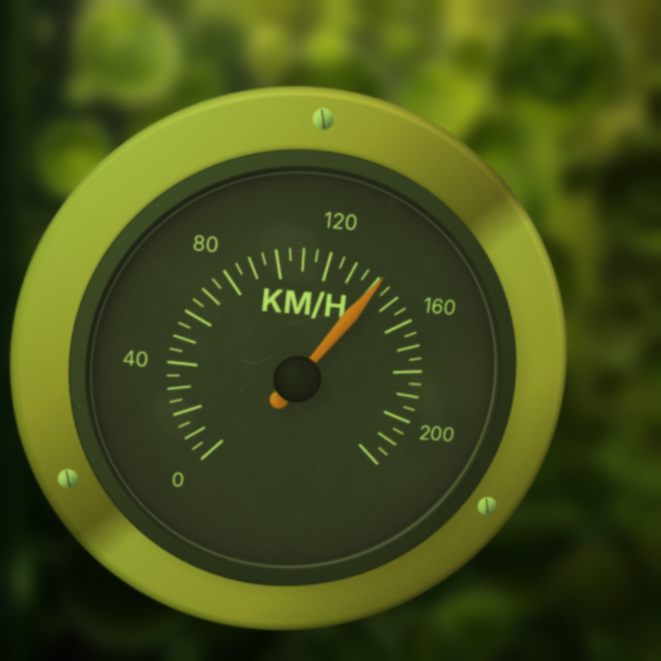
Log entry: 140 km/h
